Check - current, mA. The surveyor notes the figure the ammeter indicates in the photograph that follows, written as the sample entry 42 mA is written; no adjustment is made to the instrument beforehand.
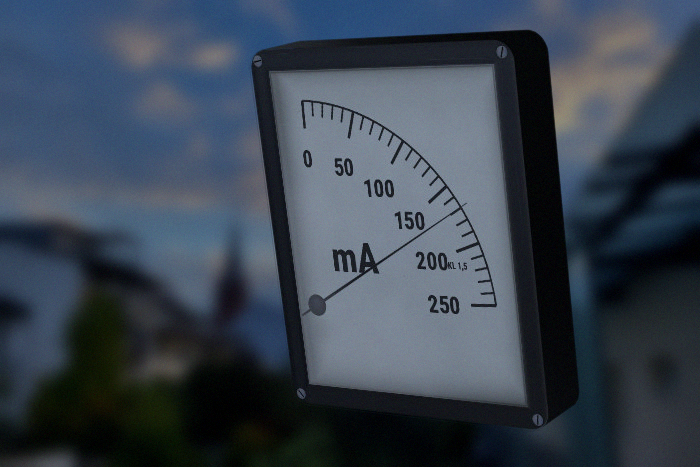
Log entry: 170 mA
